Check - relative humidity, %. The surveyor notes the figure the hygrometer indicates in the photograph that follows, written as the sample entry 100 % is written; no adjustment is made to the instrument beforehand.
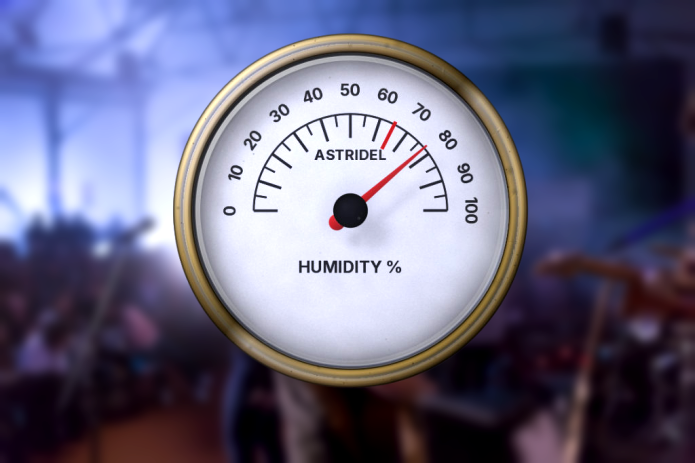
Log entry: 77.5 %
